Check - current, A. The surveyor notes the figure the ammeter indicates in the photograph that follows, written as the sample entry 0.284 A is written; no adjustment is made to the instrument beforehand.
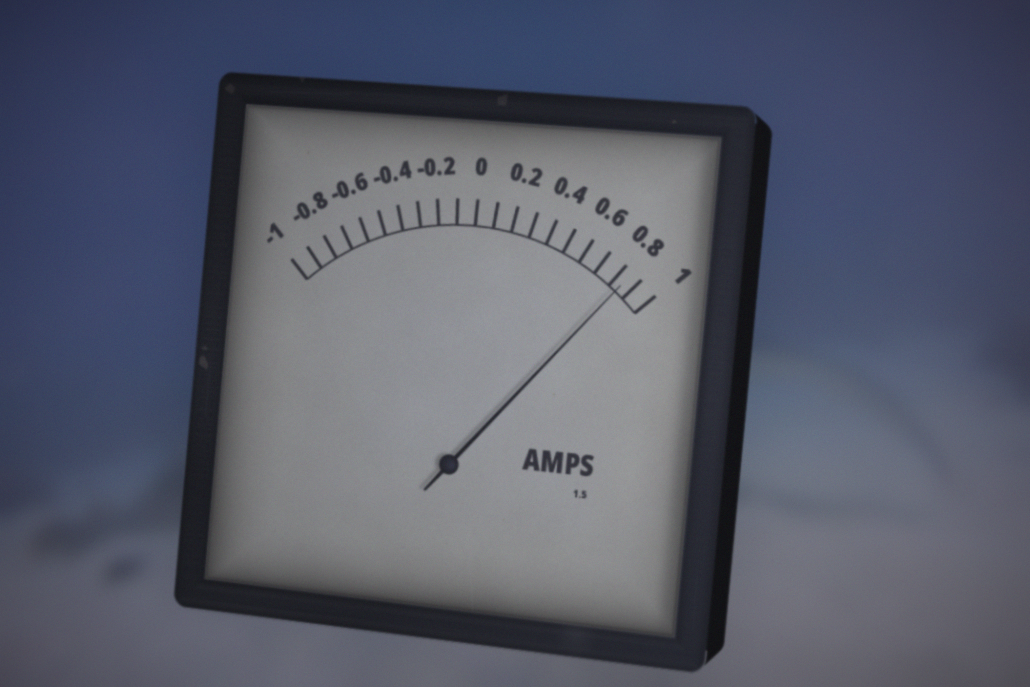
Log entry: 0.85 A
